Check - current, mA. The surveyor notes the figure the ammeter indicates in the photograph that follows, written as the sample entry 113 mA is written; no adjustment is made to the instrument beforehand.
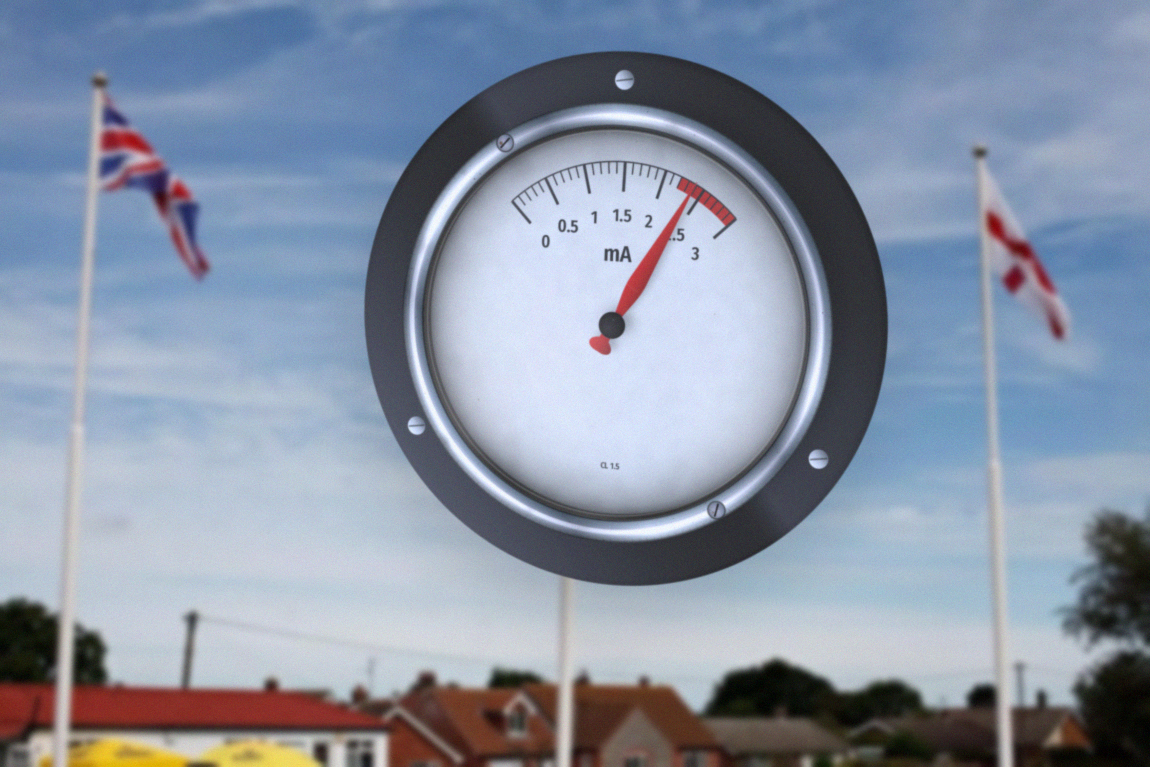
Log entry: 2.4 mA
